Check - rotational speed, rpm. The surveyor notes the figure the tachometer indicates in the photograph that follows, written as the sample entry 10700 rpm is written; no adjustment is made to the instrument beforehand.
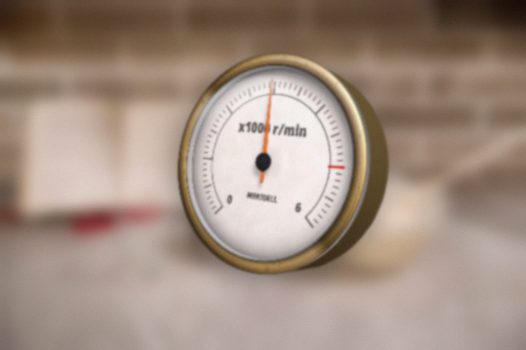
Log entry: 3000 rpm
